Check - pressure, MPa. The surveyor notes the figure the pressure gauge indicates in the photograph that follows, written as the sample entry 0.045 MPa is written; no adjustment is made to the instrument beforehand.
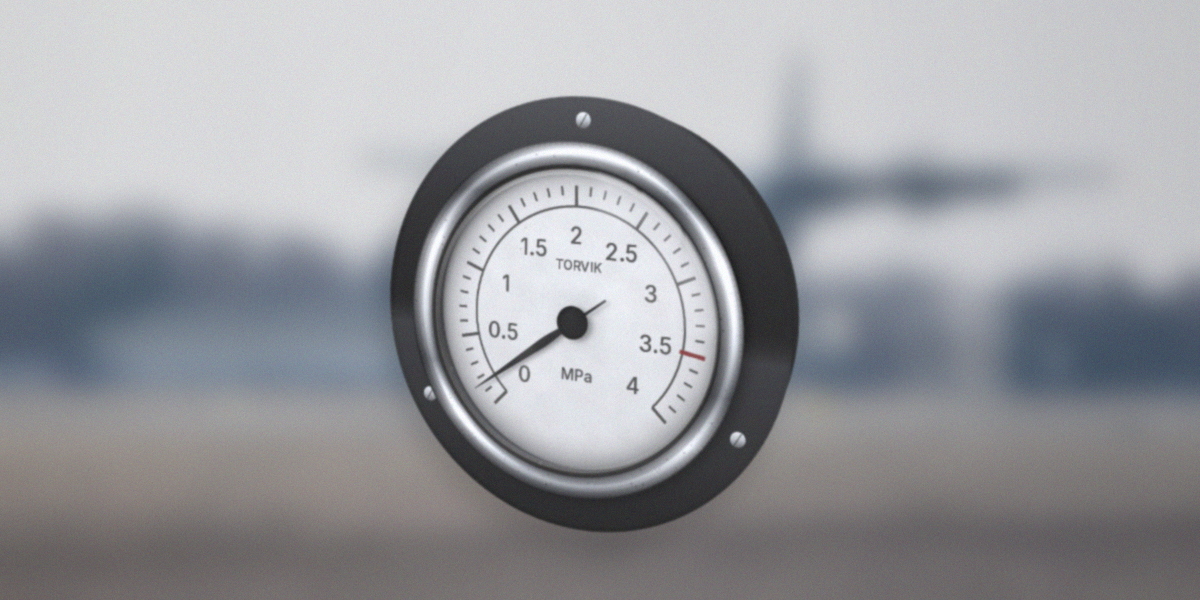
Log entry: 0.15 MPa
